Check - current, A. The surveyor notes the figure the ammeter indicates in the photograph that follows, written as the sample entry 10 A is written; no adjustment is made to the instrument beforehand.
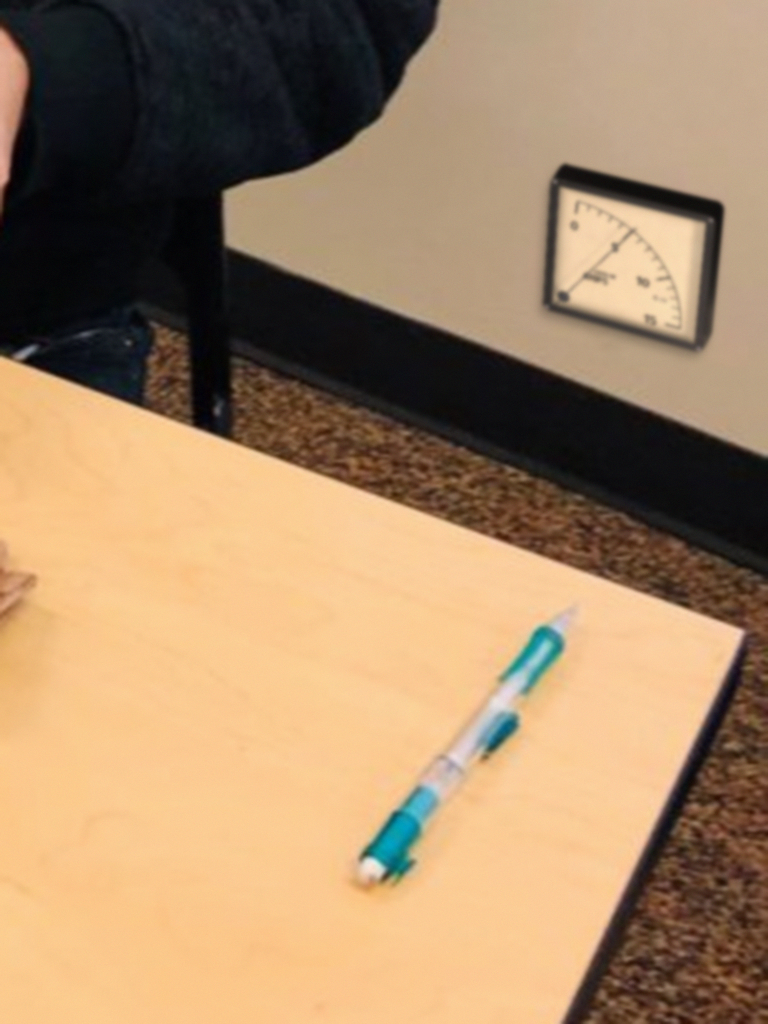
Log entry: 5 A
